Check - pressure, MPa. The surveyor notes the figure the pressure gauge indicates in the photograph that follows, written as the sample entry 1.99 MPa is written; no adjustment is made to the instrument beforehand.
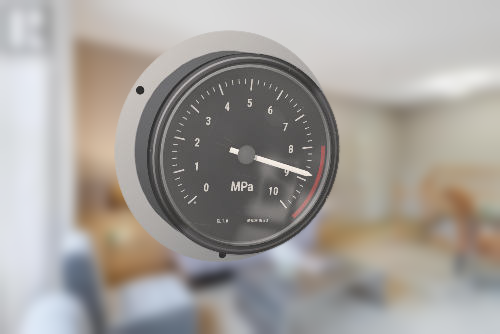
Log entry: 8.8 MPa
